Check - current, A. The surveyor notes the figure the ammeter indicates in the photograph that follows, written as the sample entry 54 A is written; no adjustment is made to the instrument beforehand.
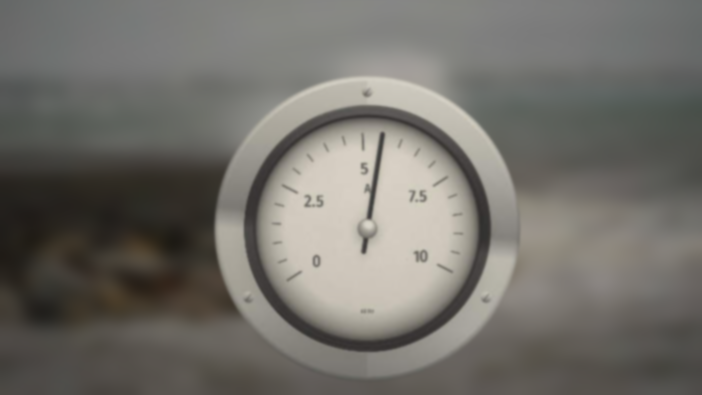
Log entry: 5.5 A
